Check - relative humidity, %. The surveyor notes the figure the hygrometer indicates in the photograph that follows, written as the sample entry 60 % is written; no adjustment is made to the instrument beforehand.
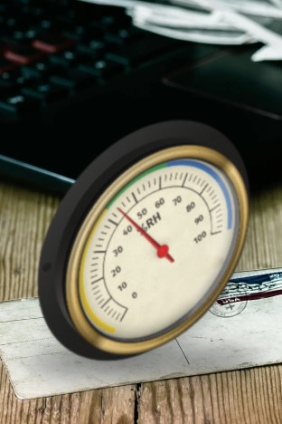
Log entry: 44 %
